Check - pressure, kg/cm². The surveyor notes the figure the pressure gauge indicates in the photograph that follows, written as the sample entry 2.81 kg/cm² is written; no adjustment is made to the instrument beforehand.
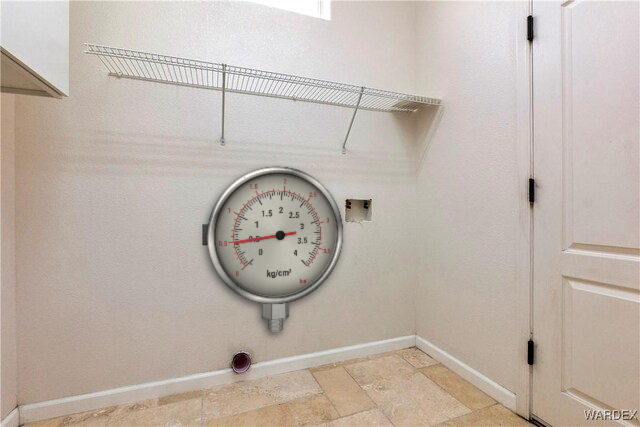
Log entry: 0.5 kg/cm²
